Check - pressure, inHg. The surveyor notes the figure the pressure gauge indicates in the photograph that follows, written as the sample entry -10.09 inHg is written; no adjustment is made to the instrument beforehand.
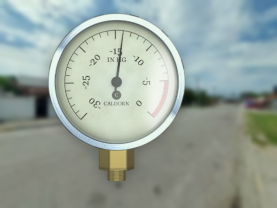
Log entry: -14 inHg
